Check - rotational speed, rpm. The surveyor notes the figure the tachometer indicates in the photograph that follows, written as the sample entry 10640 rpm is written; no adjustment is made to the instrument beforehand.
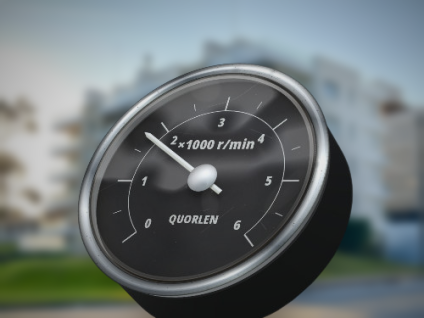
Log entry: 1750 rpm
